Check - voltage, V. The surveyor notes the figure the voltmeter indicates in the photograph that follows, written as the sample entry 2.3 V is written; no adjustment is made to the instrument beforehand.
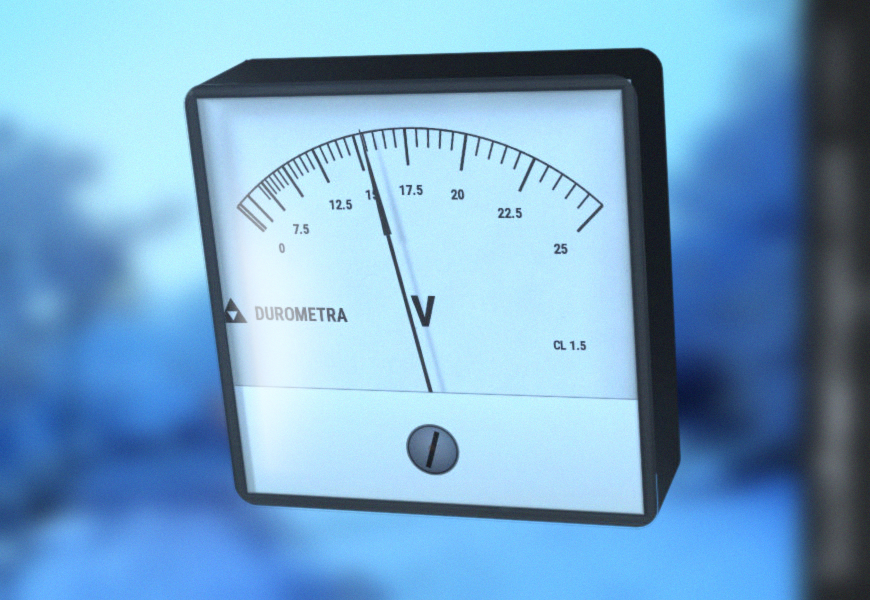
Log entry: 15.5 V
